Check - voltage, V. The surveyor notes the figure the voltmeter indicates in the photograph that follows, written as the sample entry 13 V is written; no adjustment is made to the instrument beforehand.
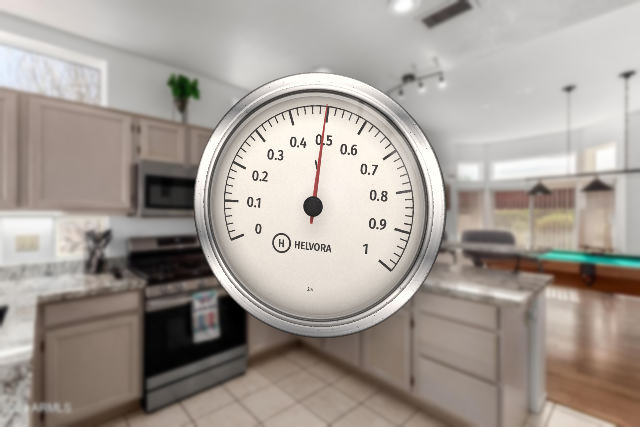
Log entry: 0.5 V
